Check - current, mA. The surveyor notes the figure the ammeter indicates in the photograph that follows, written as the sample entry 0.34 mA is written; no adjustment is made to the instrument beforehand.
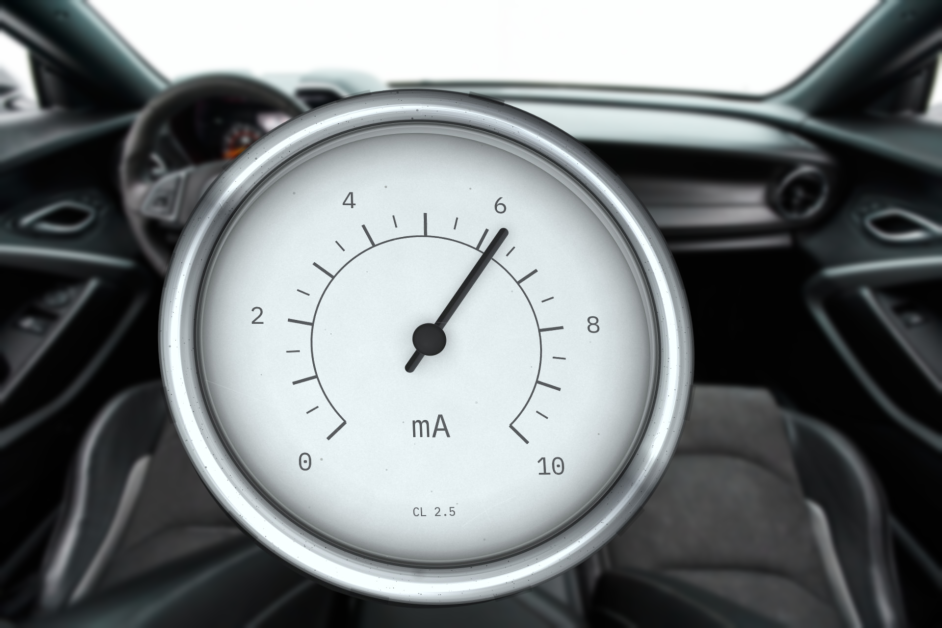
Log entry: 6.25 mA
